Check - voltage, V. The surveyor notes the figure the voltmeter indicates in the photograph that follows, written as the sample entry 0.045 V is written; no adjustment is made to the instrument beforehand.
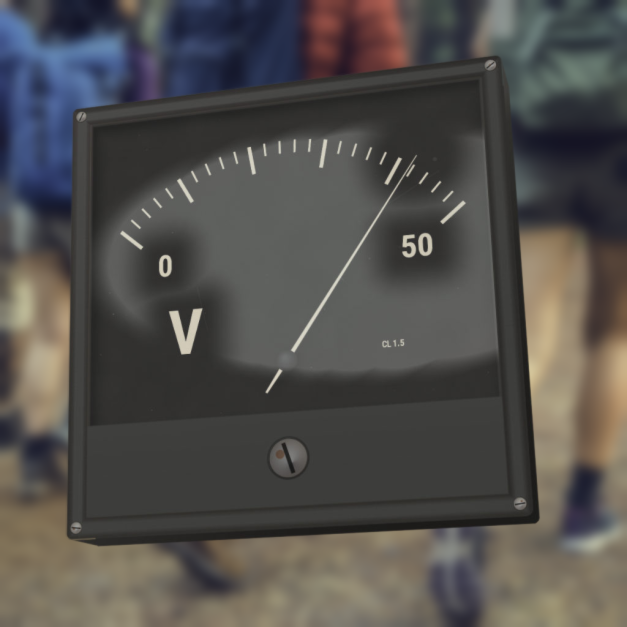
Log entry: 42 V
